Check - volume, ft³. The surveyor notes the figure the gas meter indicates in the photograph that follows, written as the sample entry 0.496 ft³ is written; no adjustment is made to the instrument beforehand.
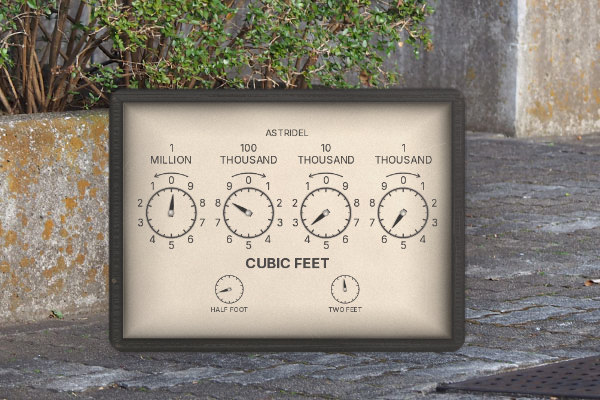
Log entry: 983600 ft³
